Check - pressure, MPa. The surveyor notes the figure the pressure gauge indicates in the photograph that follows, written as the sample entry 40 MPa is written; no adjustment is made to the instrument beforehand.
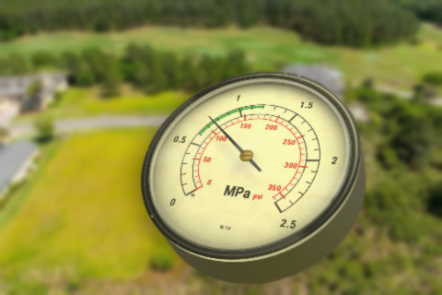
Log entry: 0.75 MPa
